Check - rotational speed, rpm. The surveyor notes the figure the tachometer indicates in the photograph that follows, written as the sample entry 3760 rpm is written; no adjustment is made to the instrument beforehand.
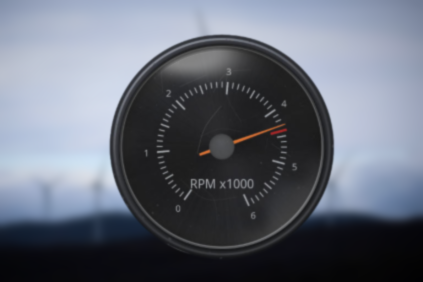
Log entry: 4300 rpm
